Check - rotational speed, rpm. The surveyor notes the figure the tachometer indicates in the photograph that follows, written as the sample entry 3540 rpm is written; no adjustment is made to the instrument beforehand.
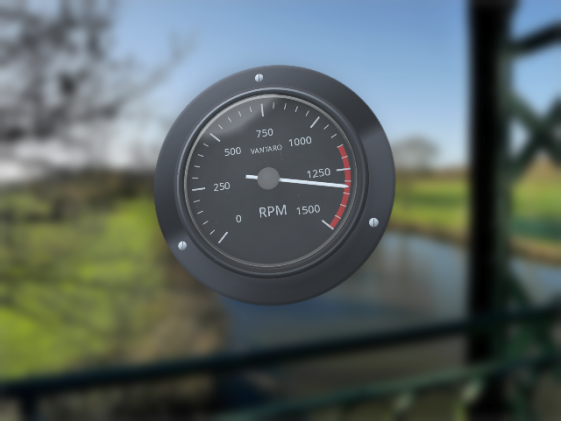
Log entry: 1325 rpm
